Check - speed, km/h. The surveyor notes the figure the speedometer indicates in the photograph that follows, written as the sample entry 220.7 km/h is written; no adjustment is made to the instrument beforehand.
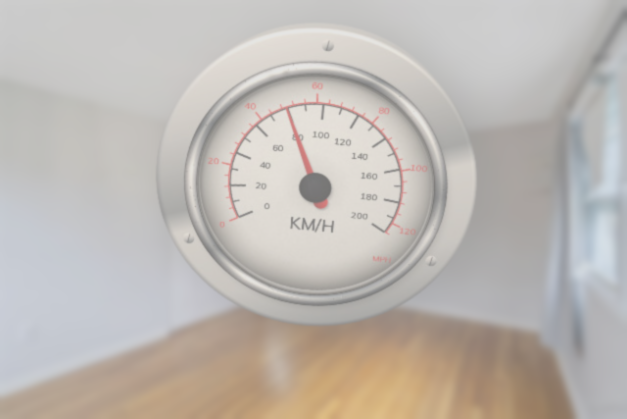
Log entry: 80 km/h
